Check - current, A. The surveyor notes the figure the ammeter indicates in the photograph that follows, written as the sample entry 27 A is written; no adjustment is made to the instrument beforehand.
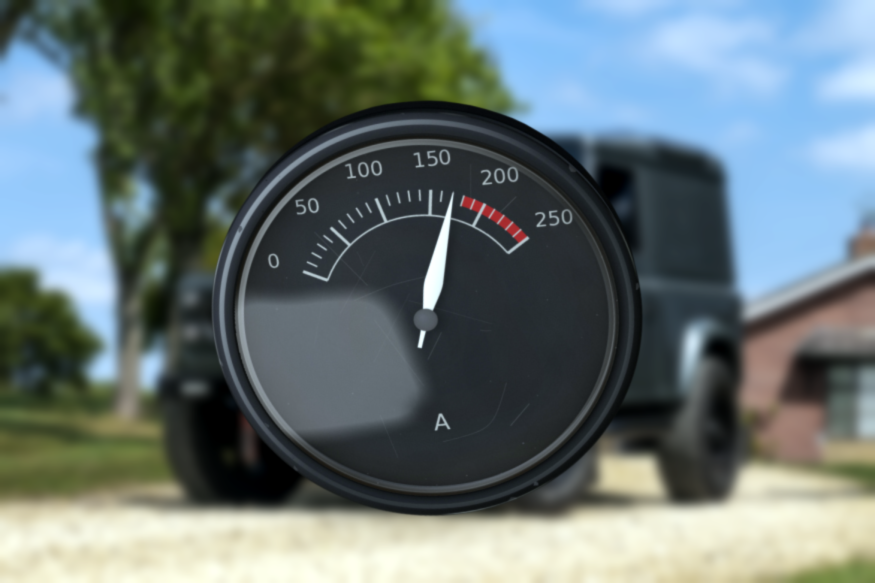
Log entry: 170 A
